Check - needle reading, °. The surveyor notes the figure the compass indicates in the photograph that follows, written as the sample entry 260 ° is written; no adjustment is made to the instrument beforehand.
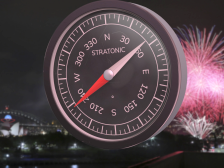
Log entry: 235 °
